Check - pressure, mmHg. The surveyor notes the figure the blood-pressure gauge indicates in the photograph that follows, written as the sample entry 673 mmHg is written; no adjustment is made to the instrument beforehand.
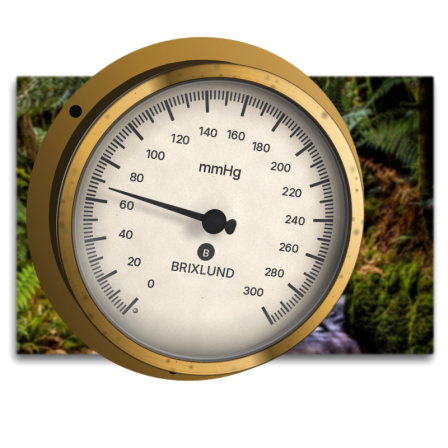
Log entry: 68 mmHg
